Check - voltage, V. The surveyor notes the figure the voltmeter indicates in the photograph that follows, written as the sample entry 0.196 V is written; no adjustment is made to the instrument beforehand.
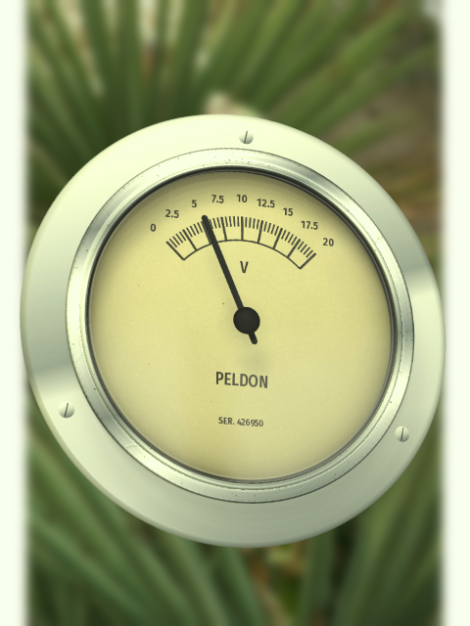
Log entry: 5 V
